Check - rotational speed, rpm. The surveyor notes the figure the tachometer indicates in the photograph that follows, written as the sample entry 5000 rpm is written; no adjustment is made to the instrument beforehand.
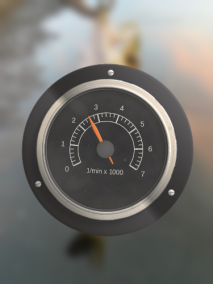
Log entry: 2600 rpm
